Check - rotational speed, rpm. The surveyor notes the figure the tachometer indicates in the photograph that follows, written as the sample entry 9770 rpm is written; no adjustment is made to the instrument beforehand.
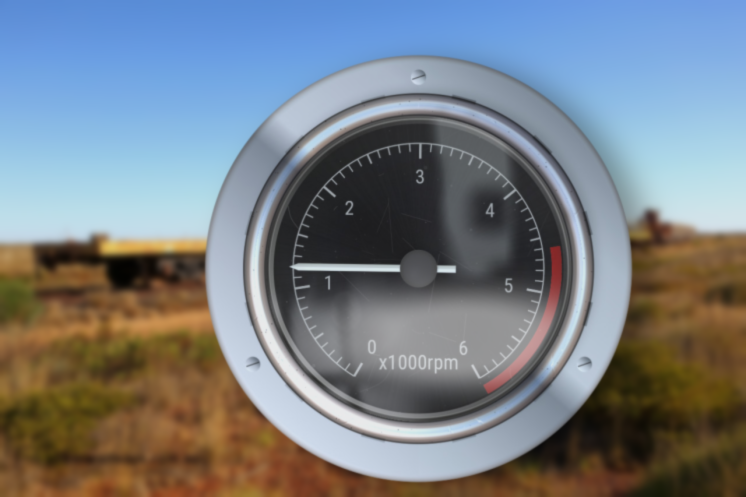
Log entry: 1200 rpm
